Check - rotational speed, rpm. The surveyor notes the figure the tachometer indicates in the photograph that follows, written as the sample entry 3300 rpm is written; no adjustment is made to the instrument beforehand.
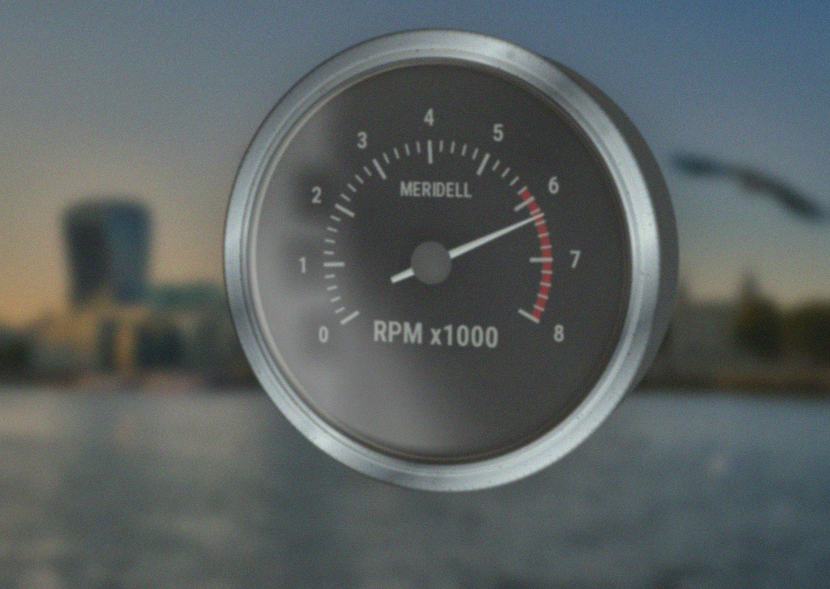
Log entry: 6300 rpm
